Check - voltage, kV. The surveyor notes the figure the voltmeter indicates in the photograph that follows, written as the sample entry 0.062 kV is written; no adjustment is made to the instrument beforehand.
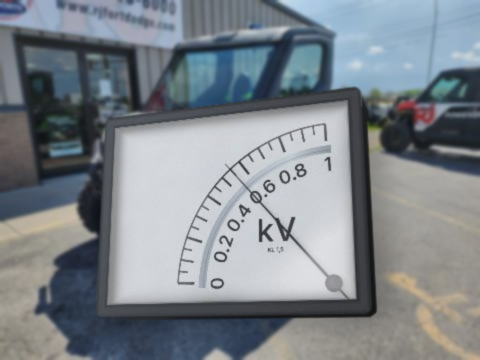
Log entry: 0.55 kV
